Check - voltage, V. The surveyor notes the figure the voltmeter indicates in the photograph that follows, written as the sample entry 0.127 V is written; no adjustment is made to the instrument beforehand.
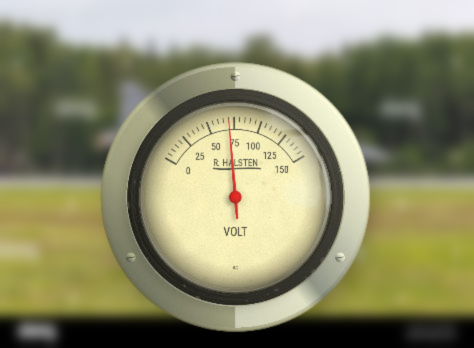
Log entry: 70 V
